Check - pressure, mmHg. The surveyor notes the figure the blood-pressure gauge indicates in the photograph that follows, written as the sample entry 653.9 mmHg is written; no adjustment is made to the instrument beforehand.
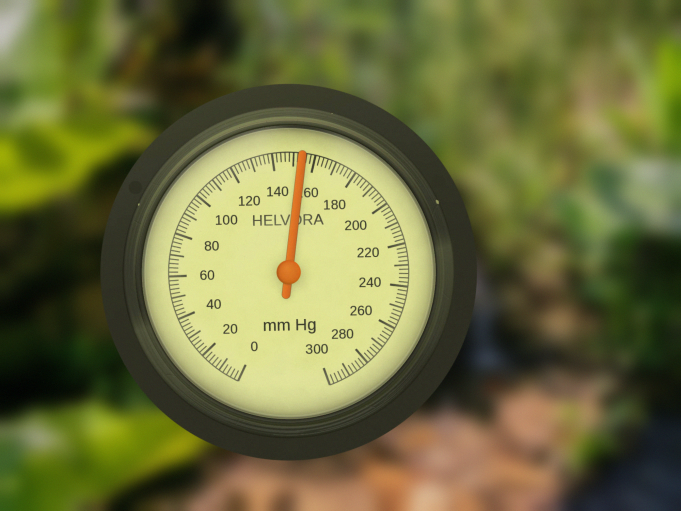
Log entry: 154 mmHg
